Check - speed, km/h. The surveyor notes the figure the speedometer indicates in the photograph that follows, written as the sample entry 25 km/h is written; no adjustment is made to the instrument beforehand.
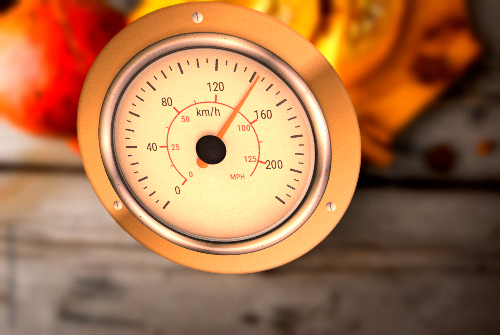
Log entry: 142.5 km/h
